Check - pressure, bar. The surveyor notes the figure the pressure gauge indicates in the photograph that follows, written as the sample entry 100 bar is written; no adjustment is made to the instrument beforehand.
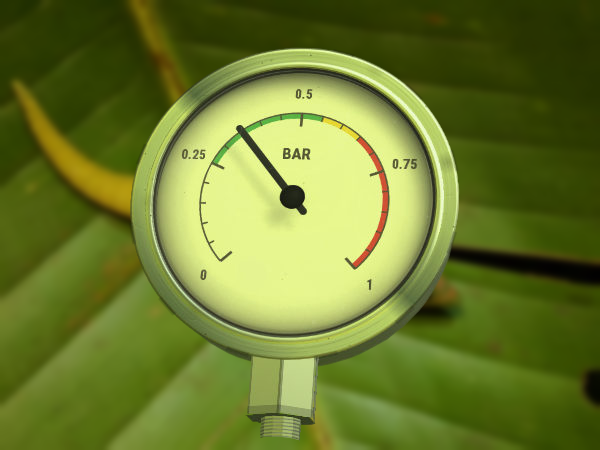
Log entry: 0.35 bar
